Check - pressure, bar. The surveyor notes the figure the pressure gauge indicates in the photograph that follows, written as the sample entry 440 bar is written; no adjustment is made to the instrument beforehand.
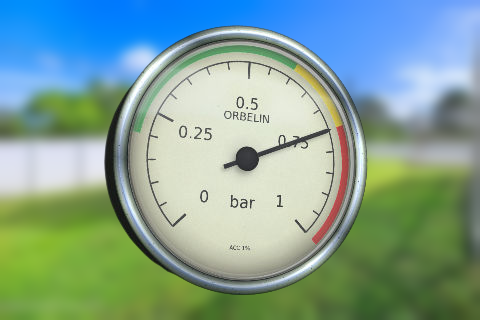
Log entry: 0.75 bar
